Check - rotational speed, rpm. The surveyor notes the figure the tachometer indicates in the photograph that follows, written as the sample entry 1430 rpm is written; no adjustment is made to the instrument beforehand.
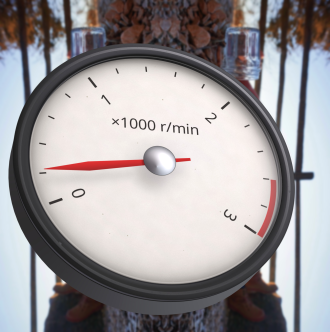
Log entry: 200 rpm
